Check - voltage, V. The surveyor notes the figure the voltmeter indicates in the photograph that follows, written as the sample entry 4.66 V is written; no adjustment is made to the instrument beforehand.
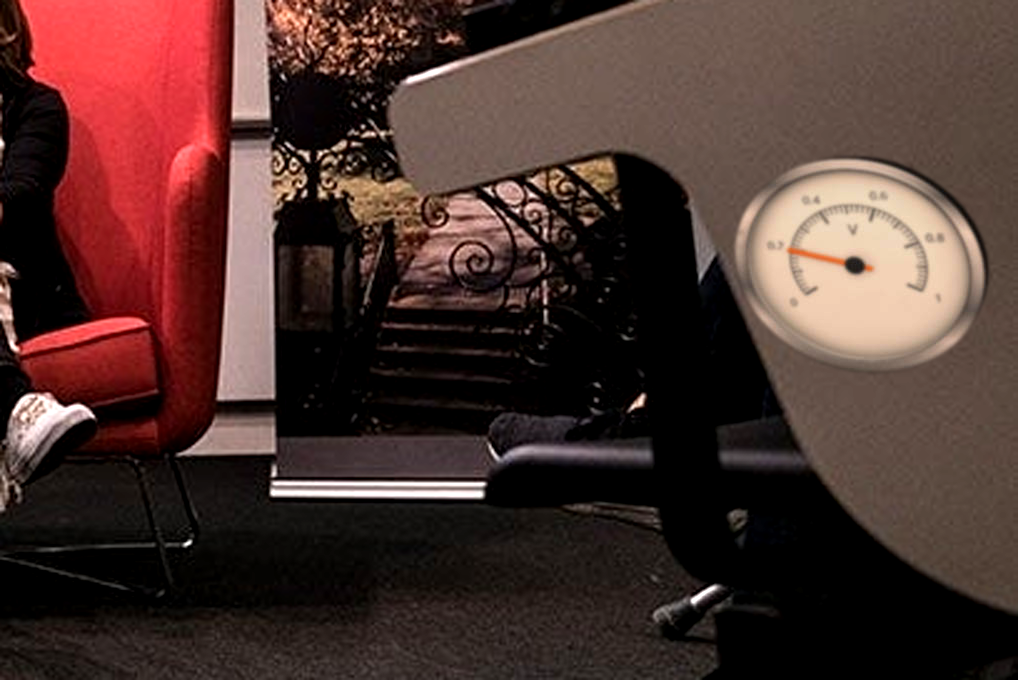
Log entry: 0.2 V
